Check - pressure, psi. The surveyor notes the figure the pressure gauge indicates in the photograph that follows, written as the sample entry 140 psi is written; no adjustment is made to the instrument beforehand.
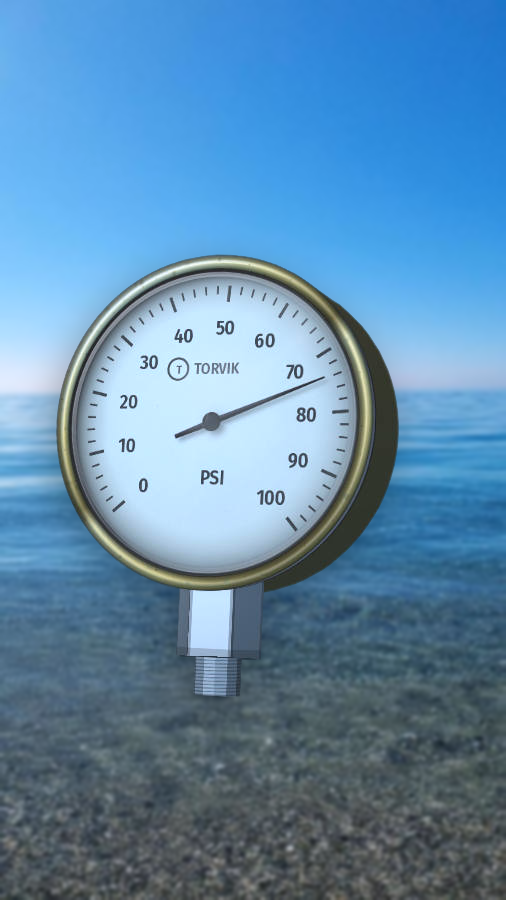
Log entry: 74 psi
